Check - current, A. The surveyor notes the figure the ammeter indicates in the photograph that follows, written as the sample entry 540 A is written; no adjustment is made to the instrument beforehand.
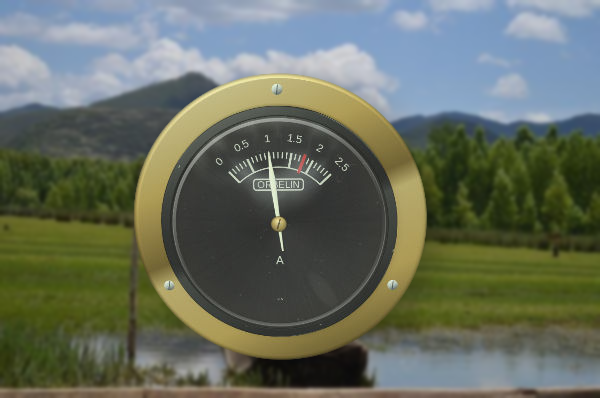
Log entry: 1 A
